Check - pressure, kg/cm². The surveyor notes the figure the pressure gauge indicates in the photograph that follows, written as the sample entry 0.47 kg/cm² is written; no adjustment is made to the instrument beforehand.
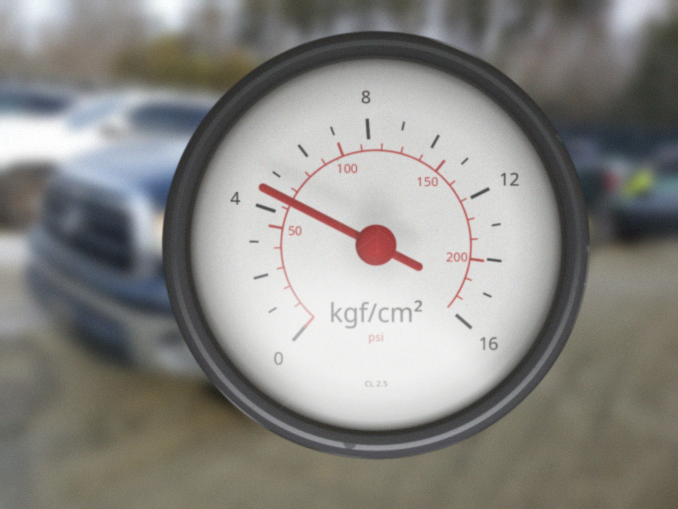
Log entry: 4.5 kg/cm²
